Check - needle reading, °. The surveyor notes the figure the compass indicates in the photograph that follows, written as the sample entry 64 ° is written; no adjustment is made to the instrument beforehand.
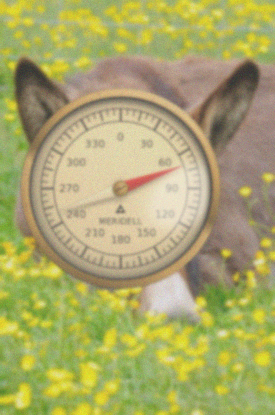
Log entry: 70 °
